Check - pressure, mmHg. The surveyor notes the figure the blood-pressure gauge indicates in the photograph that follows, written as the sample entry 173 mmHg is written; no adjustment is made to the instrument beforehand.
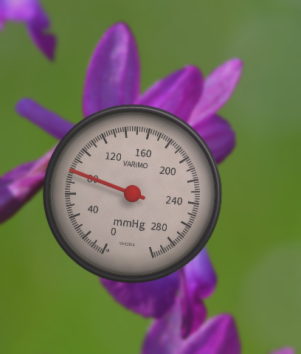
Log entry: 80 mmHg
